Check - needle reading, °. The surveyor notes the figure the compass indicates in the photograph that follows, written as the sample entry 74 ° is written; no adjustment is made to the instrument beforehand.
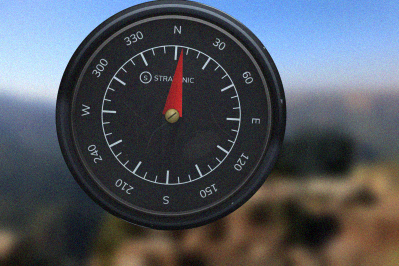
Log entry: 5 °
